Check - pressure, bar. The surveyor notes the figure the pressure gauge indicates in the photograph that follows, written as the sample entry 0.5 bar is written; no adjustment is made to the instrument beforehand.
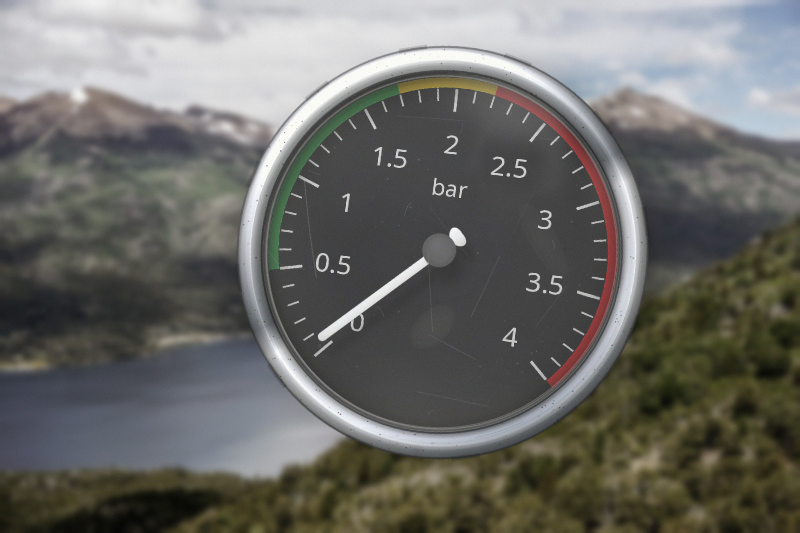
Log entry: 0.05 bar
